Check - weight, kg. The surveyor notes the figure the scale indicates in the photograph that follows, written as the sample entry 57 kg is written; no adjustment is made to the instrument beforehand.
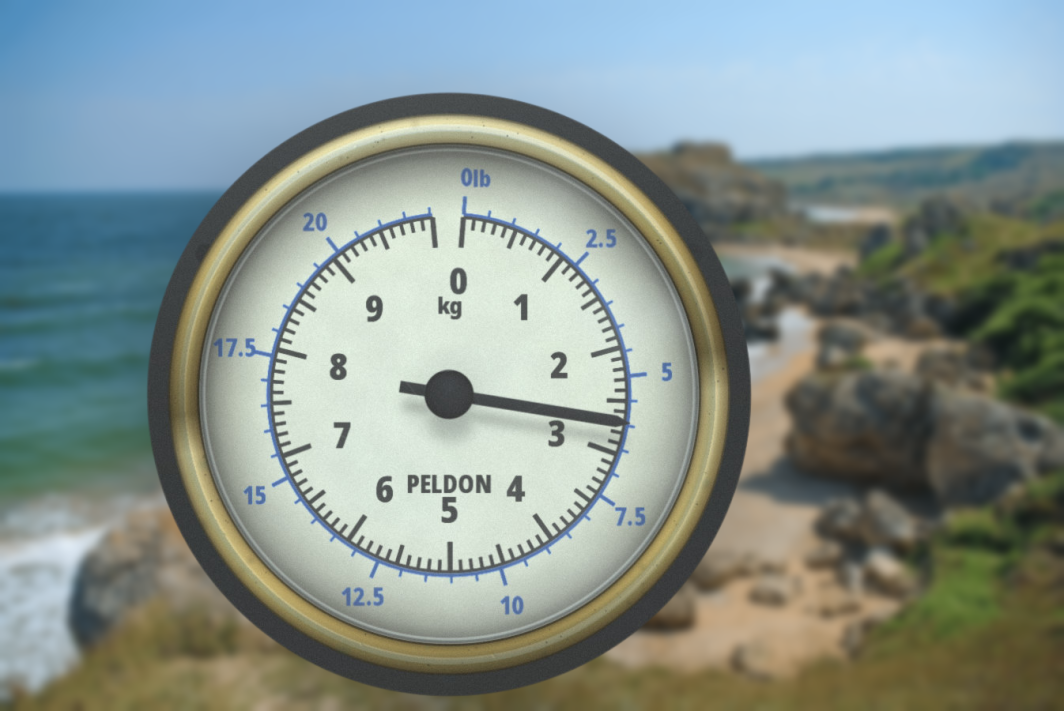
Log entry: 2.7 kg
